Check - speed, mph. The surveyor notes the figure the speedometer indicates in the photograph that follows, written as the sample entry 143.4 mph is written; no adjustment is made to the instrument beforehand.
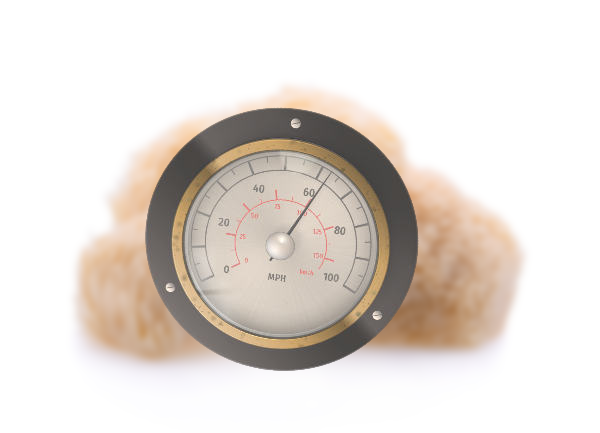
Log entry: 62.5 mph
